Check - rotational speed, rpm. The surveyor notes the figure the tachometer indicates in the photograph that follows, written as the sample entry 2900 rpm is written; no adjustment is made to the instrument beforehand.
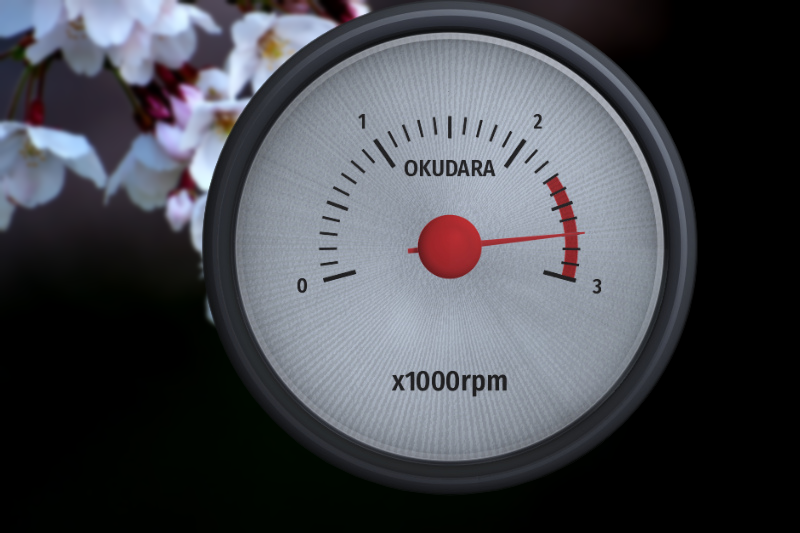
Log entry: 2700 rpm
